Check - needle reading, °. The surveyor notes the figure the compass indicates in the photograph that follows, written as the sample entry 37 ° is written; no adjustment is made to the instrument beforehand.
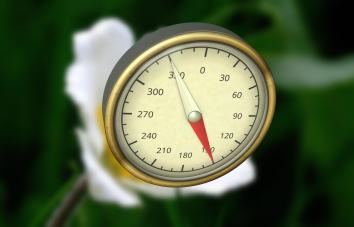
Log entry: 150 °
